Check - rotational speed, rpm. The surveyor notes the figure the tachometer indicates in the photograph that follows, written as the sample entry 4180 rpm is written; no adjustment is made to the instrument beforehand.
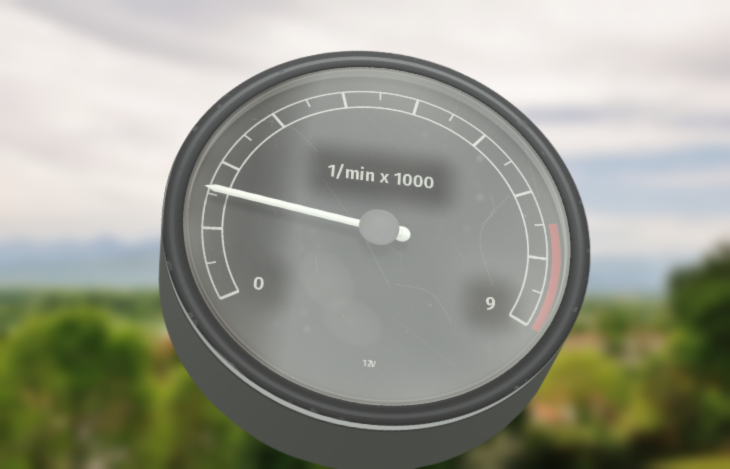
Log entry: 1500 rpm
